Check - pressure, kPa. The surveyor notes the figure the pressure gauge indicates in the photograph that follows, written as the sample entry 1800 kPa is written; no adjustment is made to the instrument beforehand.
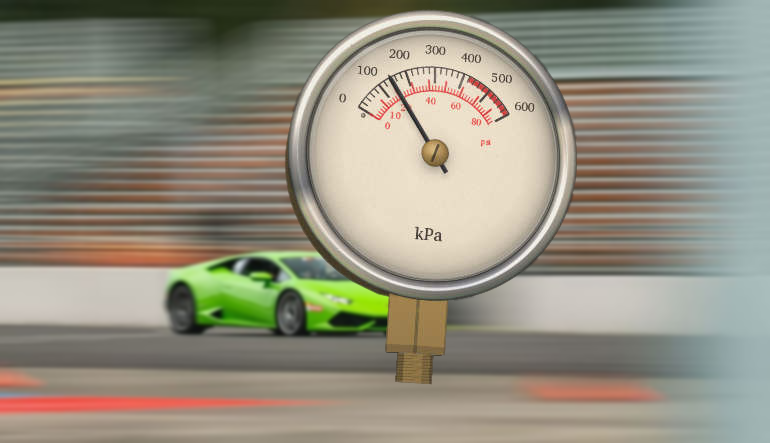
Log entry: 140 kPa
